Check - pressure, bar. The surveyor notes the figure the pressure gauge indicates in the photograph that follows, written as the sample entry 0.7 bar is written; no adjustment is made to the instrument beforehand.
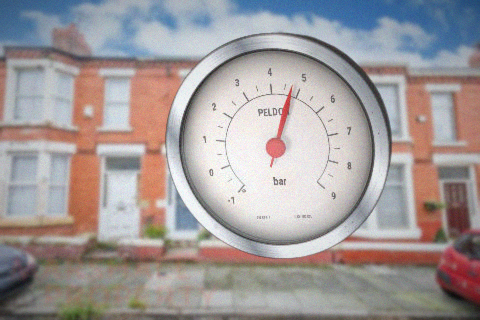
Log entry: 4.75 bar
